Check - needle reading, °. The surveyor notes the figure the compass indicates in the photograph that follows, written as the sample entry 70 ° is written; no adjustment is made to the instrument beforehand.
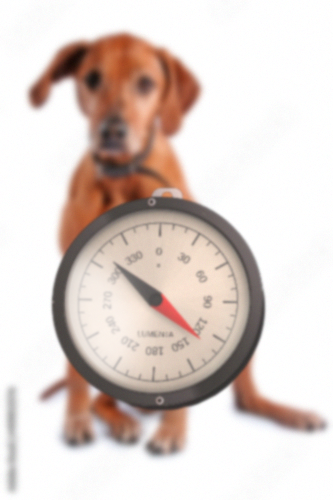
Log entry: 130 °
